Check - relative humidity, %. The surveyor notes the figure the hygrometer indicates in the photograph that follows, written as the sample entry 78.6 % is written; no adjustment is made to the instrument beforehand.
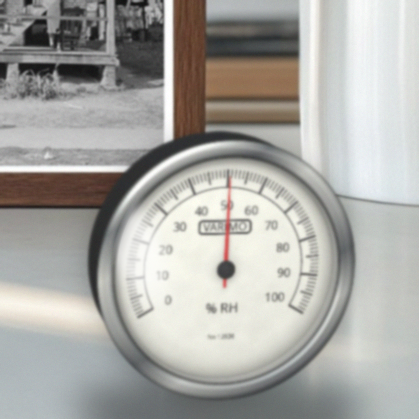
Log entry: 50 %
